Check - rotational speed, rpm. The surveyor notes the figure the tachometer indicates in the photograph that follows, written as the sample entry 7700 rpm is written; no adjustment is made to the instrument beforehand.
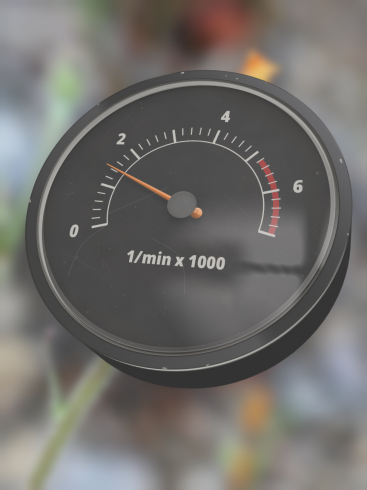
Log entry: 1400 rpm
